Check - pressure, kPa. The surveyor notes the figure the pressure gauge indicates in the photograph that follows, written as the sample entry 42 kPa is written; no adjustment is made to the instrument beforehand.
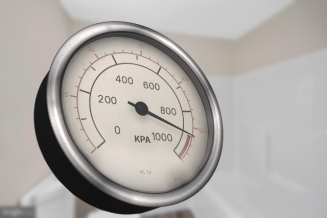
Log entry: 900 kPa
